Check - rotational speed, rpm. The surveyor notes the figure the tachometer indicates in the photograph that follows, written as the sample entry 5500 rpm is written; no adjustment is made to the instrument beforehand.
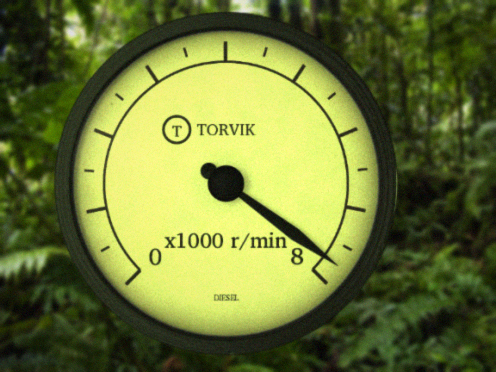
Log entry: 7750 rpm
